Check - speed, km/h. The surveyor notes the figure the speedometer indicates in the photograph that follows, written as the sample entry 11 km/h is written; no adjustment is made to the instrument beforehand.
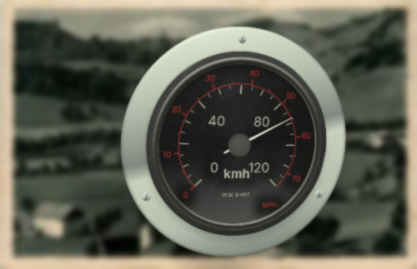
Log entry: 87.5 km/h
